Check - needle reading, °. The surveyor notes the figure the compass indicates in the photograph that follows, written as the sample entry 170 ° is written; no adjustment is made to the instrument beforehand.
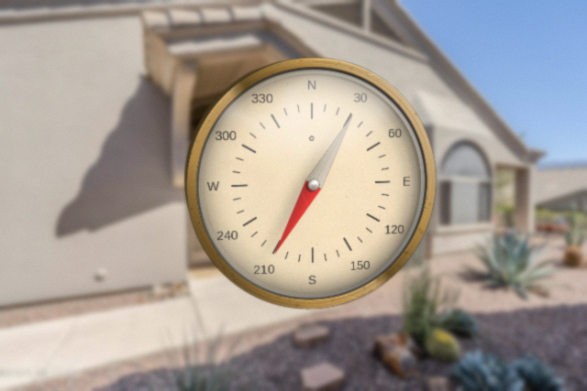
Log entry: 210 °
